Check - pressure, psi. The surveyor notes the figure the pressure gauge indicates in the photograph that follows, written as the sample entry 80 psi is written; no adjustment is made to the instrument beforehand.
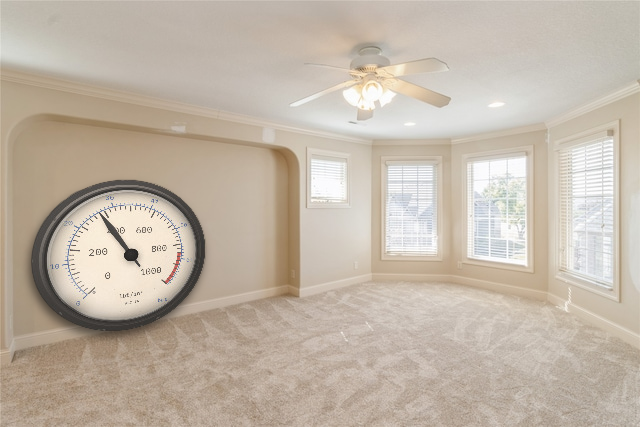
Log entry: 380 psi
